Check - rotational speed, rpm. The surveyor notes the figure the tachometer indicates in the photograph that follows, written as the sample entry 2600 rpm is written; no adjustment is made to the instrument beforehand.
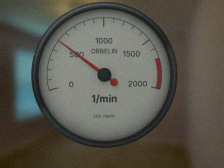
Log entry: 500 rpm
